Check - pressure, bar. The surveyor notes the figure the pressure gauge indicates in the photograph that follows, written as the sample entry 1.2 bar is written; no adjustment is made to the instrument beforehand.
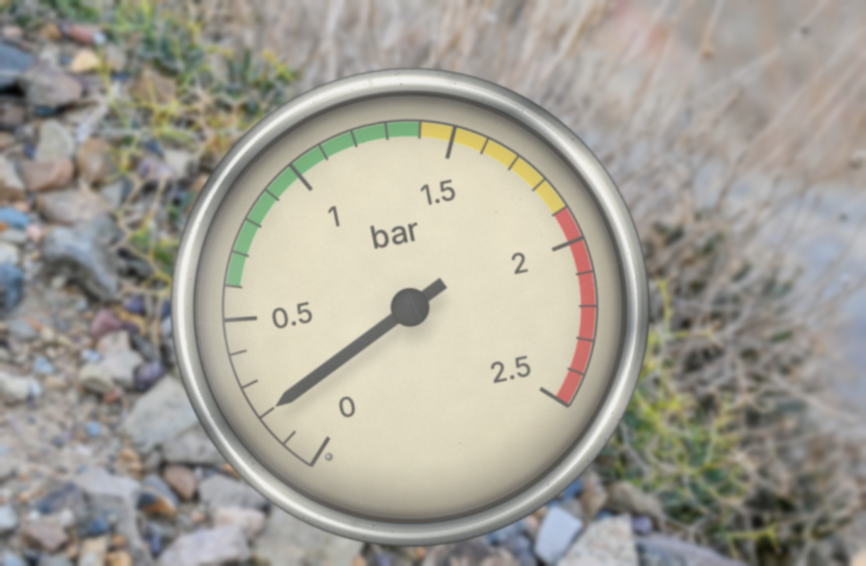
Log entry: 0.2 bar
